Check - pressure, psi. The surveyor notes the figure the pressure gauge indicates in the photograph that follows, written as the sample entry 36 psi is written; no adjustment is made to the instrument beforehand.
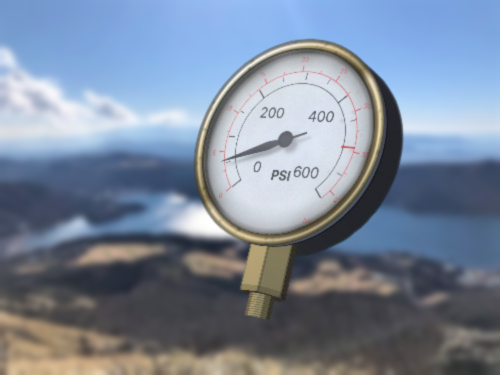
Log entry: 50 psi
